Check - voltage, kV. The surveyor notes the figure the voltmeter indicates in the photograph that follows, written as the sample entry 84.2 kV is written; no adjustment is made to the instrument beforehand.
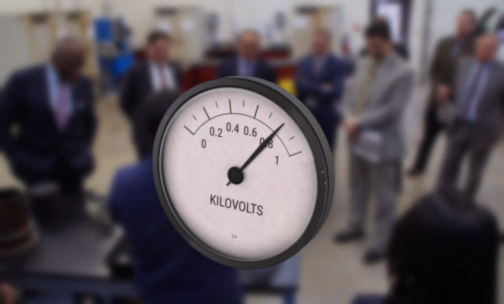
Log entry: 0.8 kV
